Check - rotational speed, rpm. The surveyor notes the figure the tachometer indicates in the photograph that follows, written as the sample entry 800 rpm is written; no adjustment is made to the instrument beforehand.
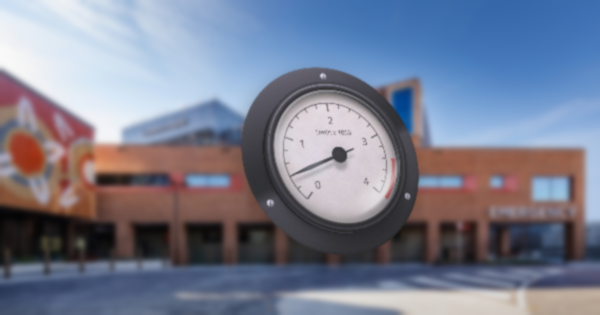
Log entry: 400 rpm
